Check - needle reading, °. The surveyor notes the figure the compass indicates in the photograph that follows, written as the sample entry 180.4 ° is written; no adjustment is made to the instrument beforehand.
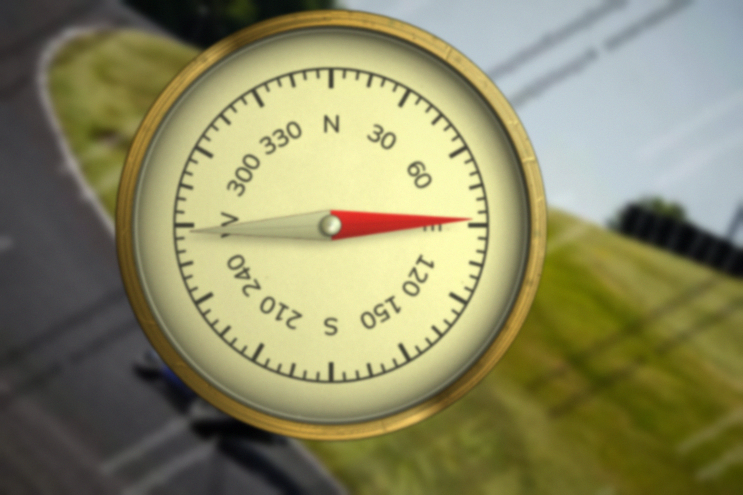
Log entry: 87.5 °
